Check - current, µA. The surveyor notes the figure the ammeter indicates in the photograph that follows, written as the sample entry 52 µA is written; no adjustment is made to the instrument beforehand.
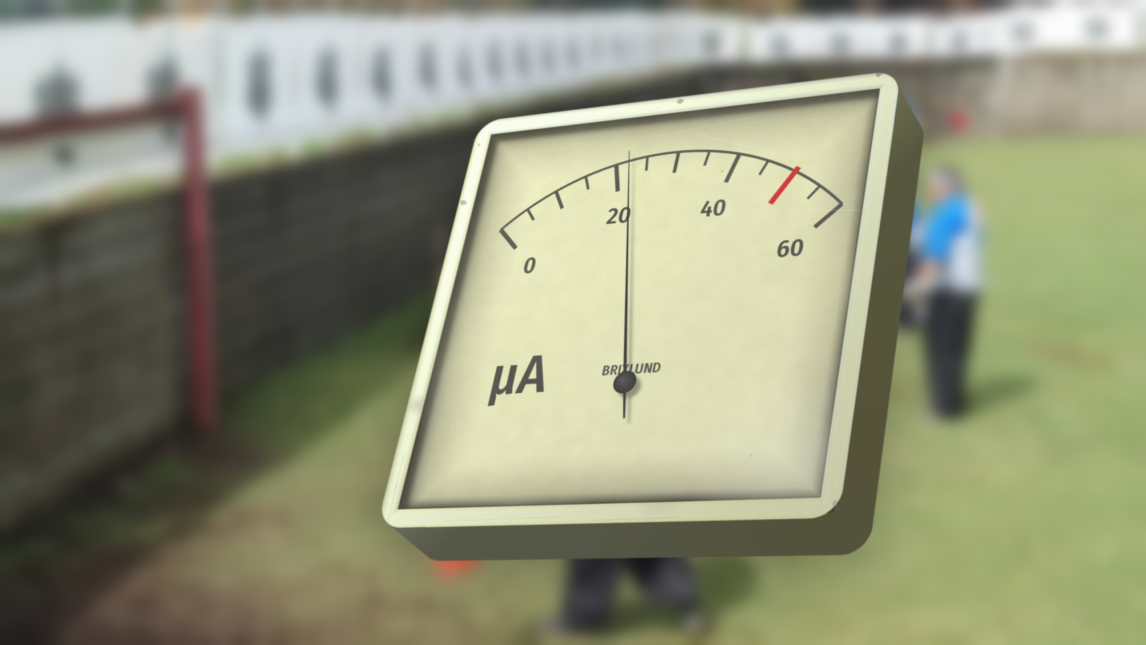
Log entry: 22.5 µA
